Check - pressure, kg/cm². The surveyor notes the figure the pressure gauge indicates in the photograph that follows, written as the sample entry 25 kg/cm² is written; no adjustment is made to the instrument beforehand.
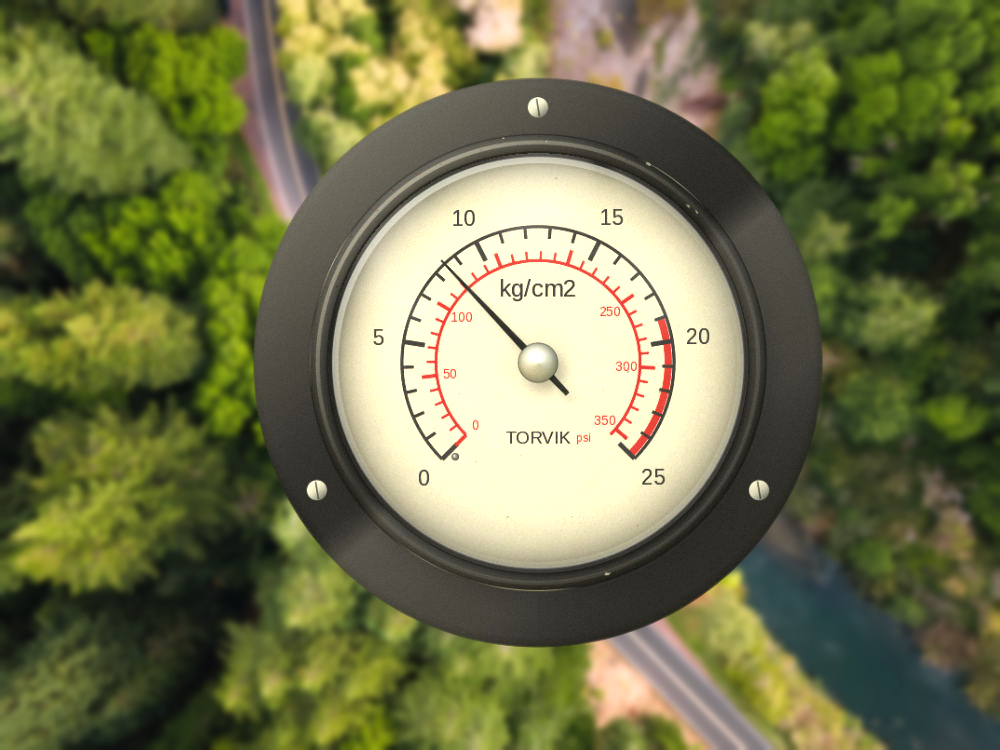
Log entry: 8.5 kg/cm²
